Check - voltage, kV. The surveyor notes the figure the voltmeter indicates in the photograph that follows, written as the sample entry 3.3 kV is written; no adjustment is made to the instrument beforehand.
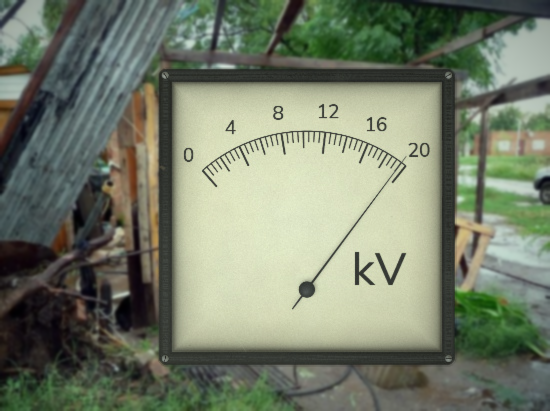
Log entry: 19.5 kV
